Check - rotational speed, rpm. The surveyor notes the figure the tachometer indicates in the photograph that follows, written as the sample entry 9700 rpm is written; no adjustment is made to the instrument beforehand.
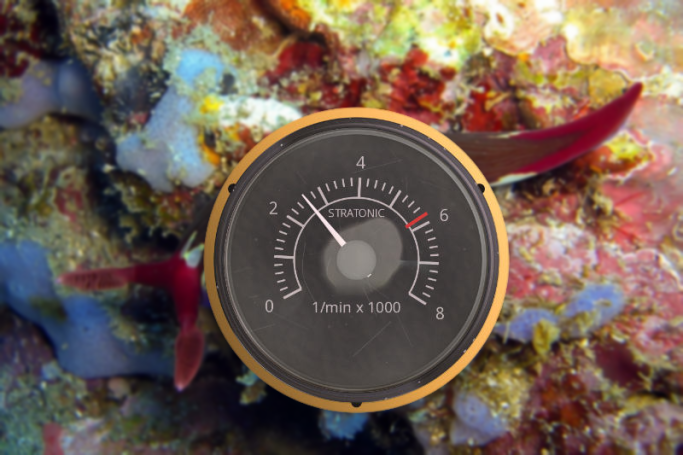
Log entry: 2600 rpm
